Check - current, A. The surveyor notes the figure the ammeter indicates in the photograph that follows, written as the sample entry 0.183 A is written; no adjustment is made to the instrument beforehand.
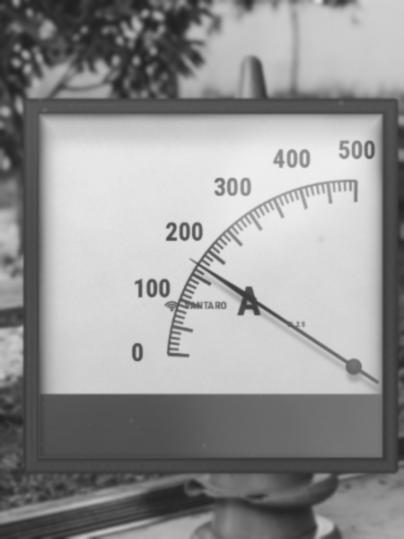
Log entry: 170 A
